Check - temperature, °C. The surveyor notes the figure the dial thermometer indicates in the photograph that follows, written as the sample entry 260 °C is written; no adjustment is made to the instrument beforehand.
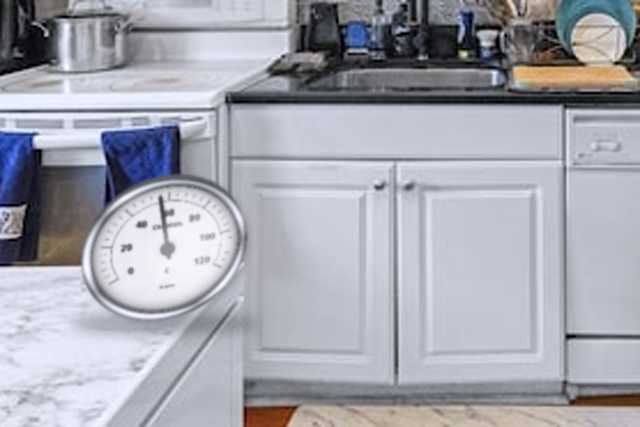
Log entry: 56 °C
